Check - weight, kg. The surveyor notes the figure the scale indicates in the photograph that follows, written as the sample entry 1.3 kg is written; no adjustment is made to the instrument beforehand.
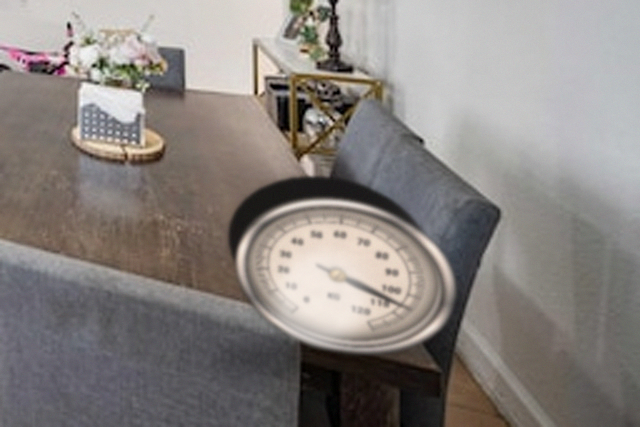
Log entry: 105 kg
